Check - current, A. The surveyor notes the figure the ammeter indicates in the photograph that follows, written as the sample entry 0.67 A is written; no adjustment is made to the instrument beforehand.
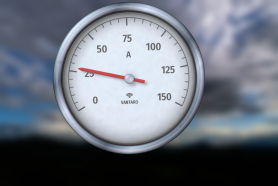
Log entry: 27.5 A
